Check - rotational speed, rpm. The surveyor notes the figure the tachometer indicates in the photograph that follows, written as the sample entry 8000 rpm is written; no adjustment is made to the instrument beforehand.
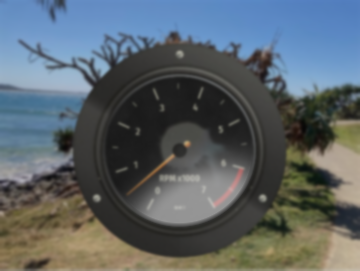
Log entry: 500 rpm
